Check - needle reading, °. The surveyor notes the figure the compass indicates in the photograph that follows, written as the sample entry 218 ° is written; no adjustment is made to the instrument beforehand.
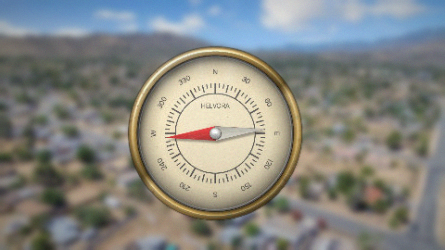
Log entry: 265 °
